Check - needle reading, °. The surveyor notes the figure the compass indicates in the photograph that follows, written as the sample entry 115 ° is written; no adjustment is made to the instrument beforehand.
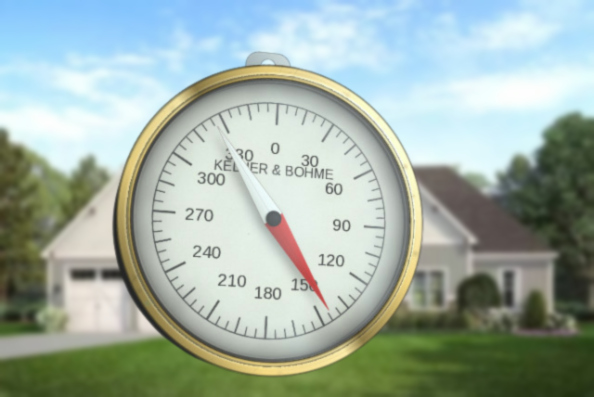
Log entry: 145 °
